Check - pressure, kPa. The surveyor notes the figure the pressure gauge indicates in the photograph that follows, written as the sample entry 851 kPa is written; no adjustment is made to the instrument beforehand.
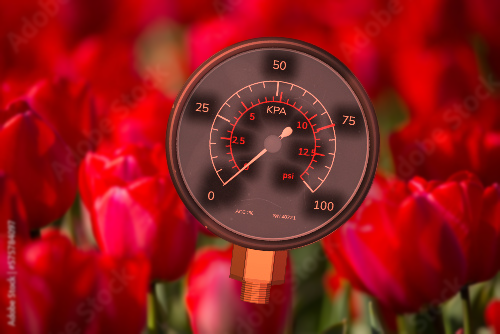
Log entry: 0 kPa
